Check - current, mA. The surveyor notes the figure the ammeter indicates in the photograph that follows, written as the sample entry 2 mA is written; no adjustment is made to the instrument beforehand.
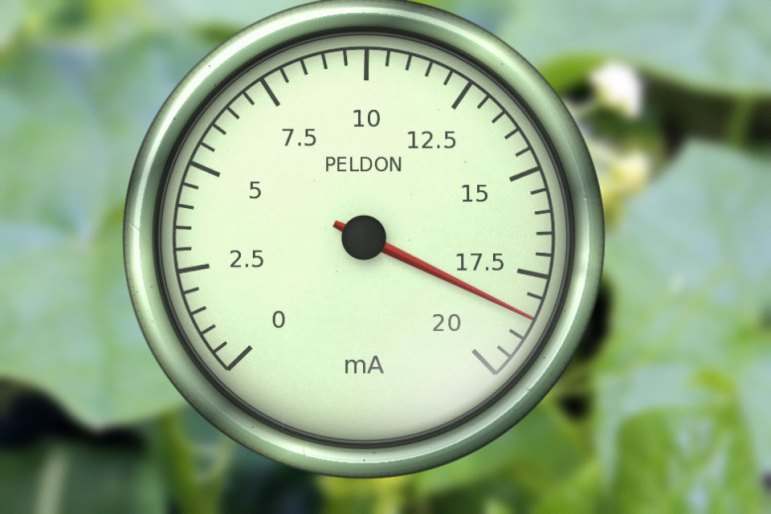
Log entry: 18.5 mA
